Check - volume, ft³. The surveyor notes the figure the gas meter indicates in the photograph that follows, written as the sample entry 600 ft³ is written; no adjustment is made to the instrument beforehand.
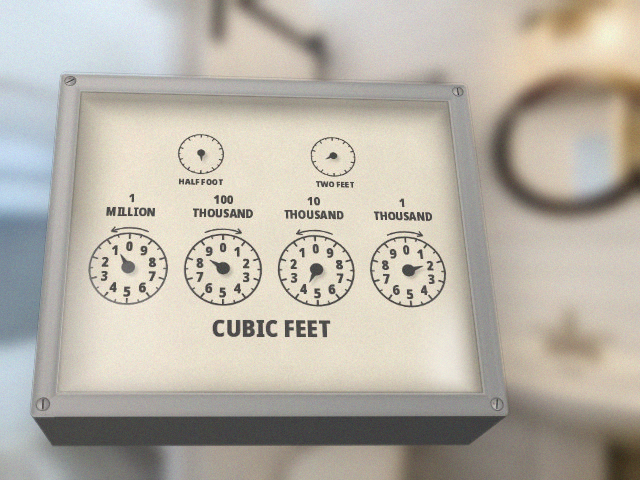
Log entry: 84200 ft³
